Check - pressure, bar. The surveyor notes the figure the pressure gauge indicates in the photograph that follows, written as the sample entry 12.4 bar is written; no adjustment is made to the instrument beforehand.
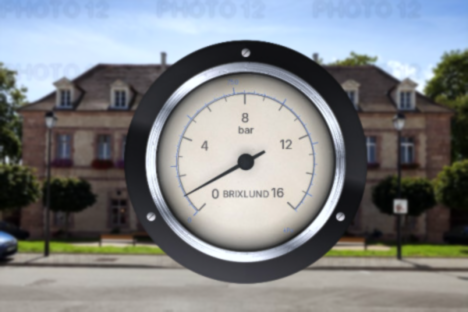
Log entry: 1 bar
